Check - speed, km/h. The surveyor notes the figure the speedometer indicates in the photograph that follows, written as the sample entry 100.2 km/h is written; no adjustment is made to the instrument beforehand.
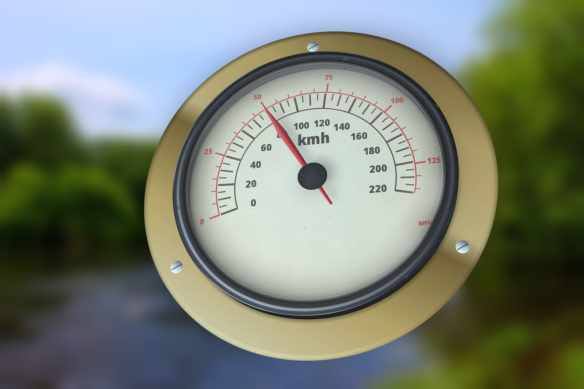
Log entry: 80 km/h
